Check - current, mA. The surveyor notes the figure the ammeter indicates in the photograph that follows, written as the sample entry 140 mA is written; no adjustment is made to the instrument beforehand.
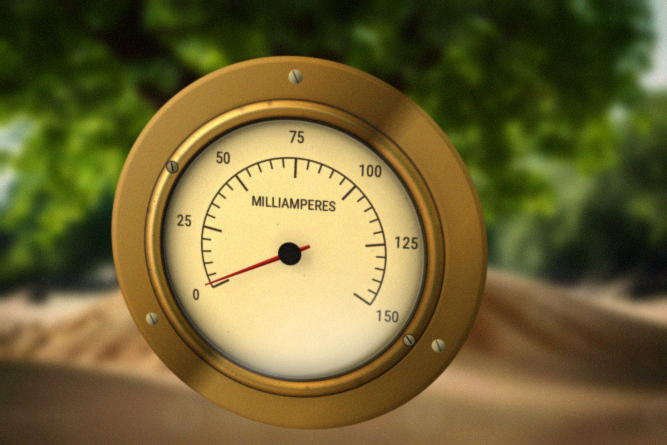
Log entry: 2.5 mA
